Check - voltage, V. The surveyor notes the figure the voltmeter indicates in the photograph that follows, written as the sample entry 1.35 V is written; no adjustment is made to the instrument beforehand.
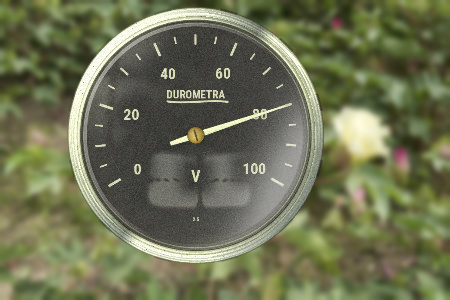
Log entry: 80 V
